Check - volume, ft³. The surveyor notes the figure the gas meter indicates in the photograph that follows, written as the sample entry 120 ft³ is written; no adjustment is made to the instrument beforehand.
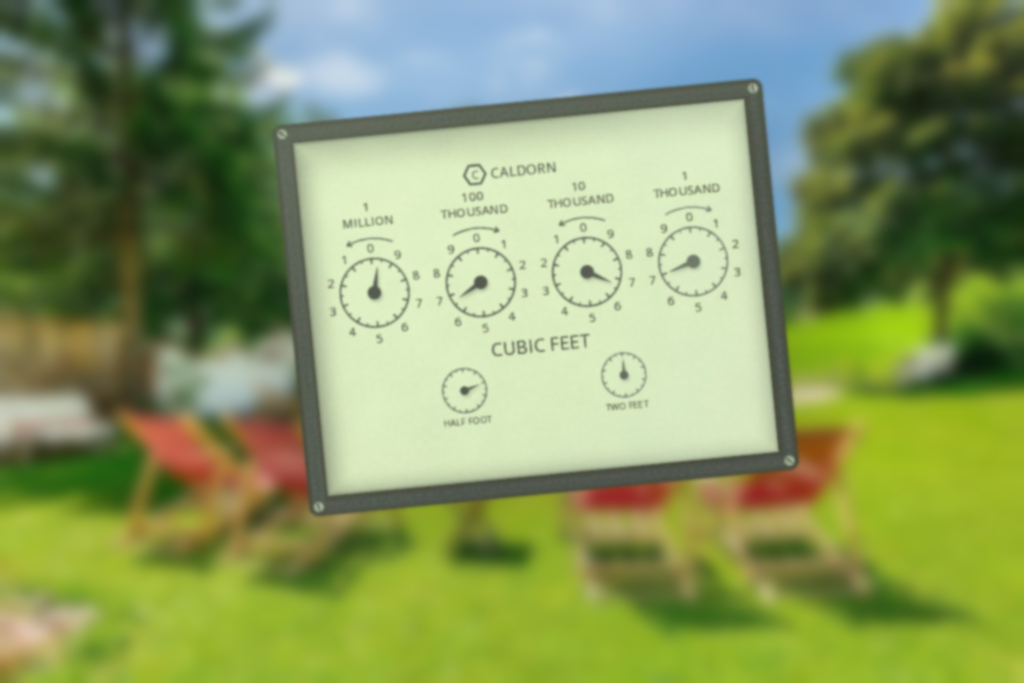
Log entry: 966700 ft³
